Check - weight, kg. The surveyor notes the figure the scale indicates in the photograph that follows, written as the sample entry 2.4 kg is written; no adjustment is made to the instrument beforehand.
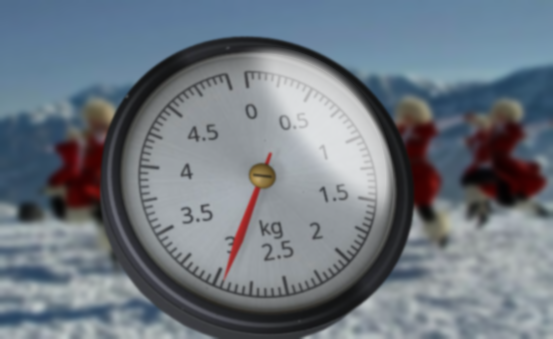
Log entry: 2.95 kg
